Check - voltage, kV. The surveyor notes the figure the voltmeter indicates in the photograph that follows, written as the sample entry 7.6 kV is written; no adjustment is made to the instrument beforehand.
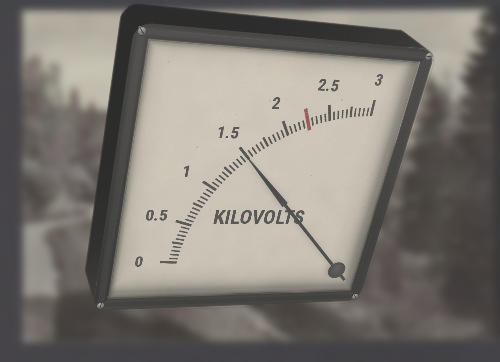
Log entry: 1.5 kV
